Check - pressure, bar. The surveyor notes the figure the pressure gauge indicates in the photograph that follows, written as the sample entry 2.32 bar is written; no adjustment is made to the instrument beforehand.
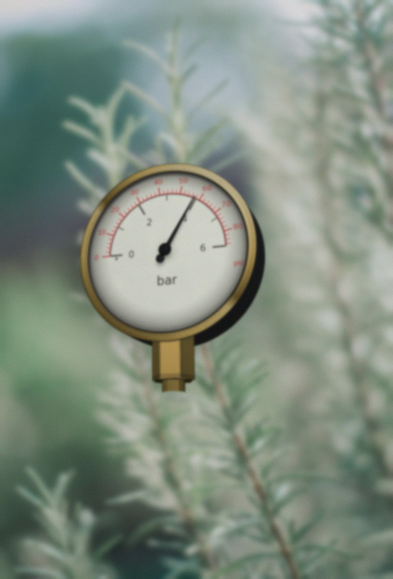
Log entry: 4 bar
